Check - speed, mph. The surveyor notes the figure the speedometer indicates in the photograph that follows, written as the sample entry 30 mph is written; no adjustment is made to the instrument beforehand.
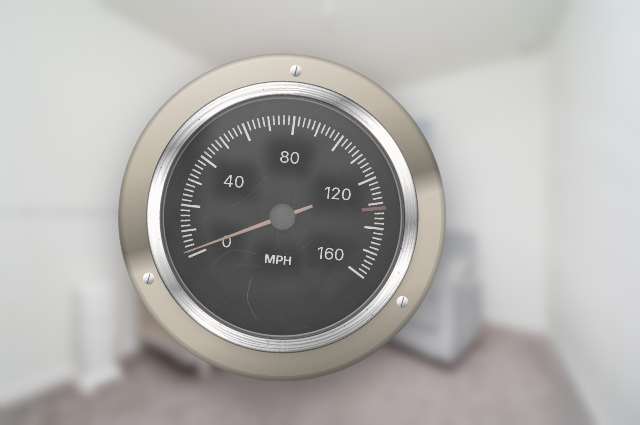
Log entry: 2 mph
